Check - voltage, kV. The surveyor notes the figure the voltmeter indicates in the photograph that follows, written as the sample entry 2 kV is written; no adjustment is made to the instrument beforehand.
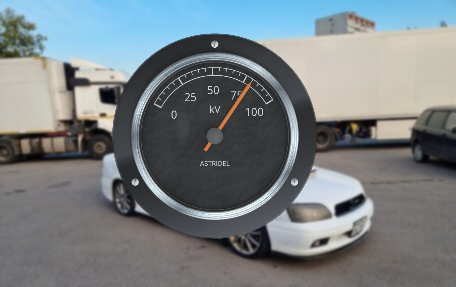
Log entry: 80 kV
